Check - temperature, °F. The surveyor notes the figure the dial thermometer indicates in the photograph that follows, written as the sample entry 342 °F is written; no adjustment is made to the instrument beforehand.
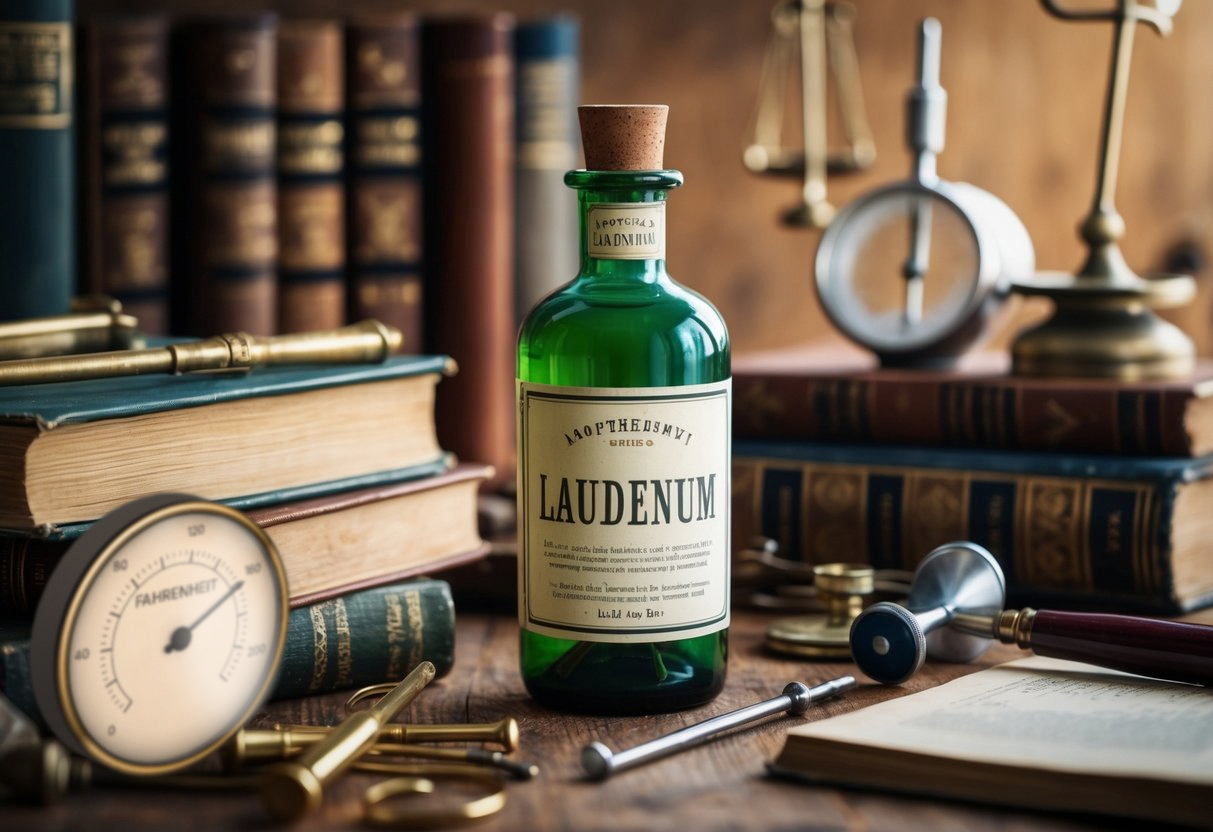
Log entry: 160 °F
